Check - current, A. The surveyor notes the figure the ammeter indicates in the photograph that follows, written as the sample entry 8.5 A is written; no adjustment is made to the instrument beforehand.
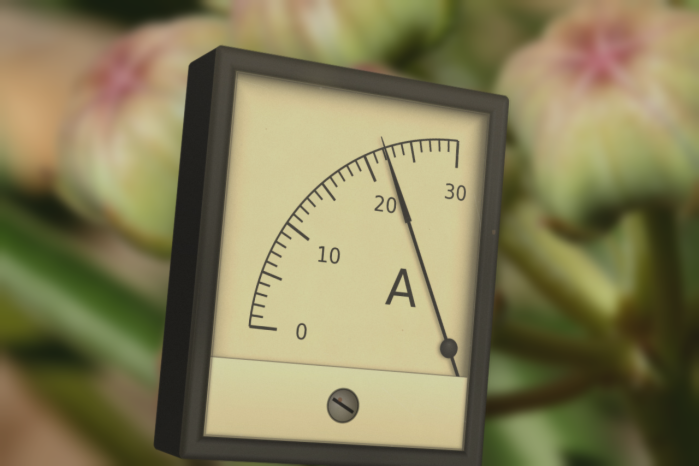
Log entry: 22 A
